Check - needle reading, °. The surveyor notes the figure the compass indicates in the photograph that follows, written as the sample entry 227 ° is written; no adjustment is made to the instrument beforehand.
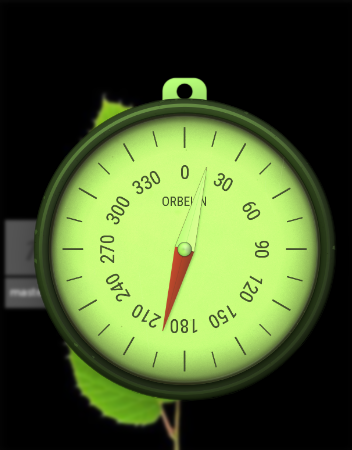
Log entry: 195 °
